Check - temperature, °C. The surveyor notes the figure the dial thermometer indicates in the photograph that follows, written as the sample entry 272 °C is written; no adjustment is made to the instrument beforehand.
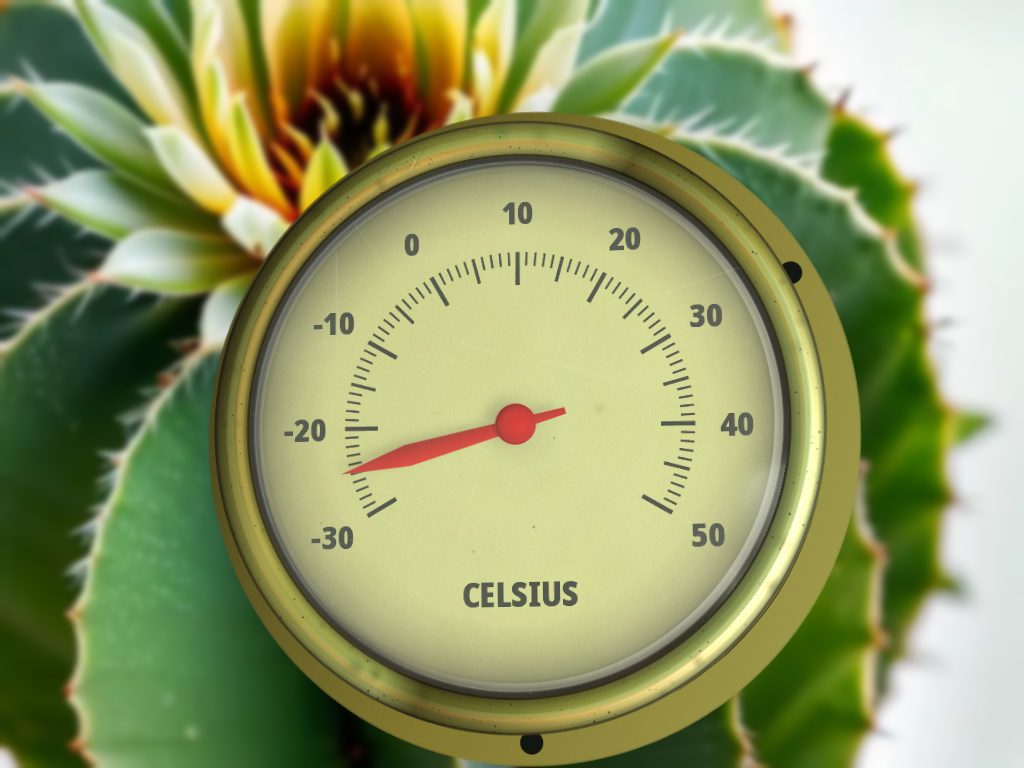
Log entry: -25 °C
